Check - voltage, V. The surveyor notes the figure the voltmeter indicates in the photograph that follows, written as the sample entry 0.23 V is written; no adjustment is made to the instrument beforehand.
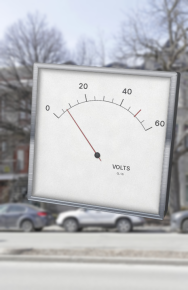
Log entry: 7.5 V
